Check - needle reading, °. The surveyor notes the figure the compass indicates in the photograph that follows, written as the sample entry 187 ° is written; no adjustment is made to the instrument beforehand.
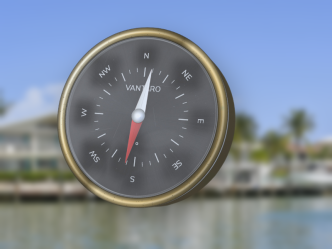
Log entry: 190 °
